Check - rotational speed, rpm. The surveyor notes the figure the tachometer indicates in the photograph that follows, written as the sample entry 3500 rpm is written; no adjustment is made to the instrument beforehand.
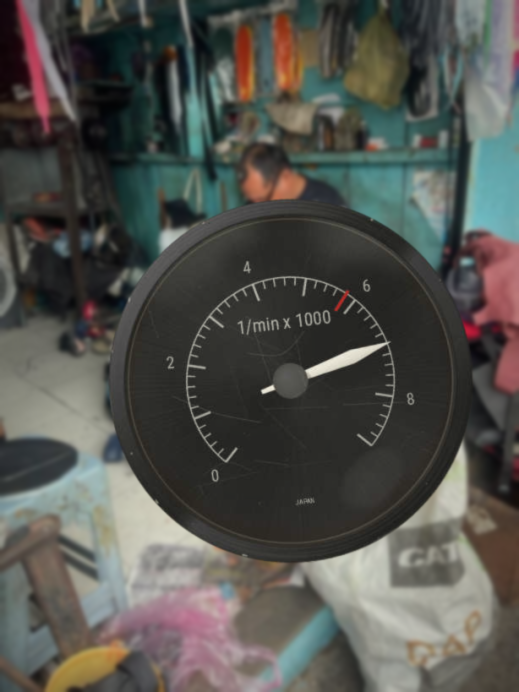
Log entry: 7000 rpm
